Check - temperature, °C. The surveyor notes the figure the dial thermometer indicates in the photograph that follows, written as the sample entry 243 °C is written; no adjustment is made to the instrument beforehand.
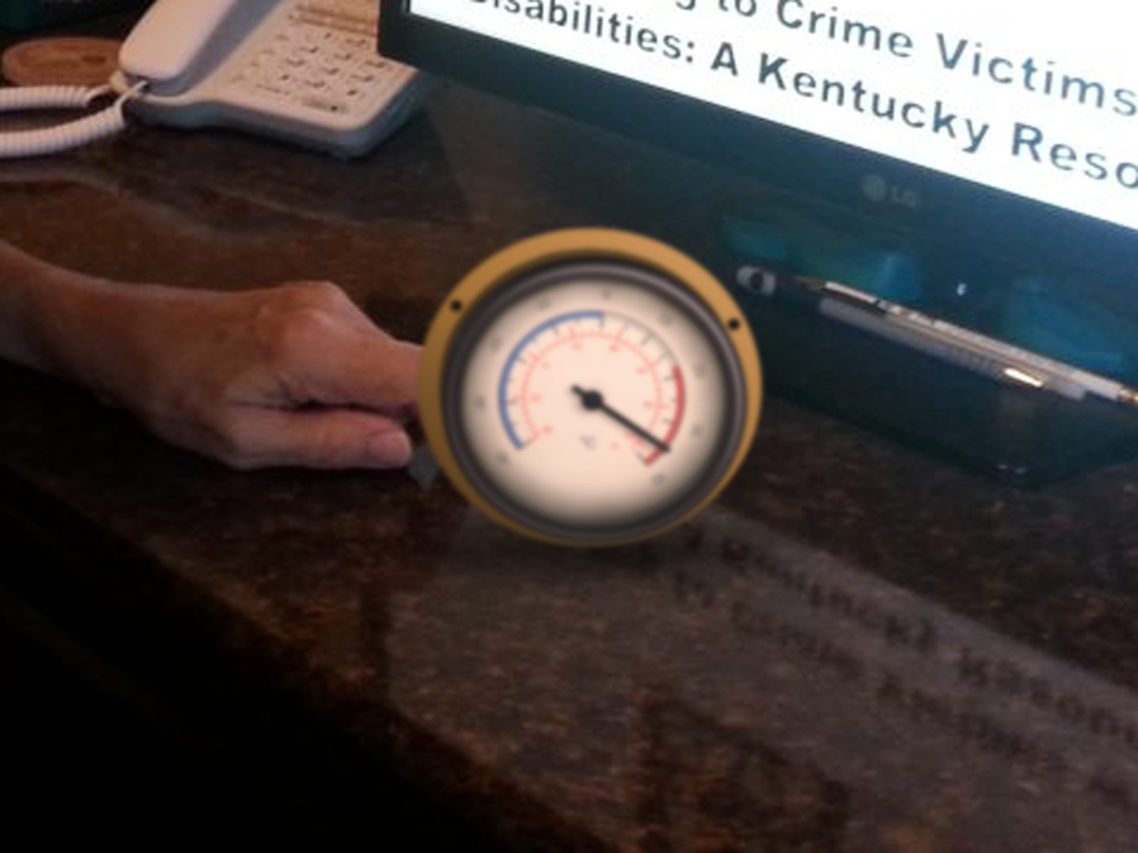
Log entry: 35 °C
